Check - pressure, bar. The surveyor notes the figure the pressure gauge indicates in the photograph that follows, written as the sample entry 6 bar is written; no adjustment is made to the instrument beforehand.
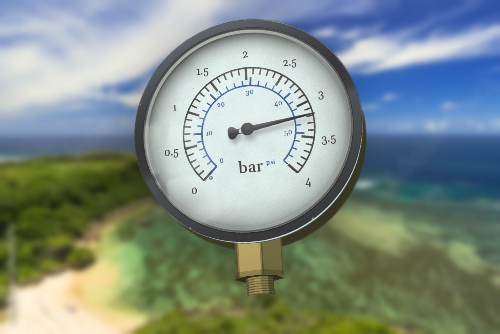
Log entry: 3.2 bar
